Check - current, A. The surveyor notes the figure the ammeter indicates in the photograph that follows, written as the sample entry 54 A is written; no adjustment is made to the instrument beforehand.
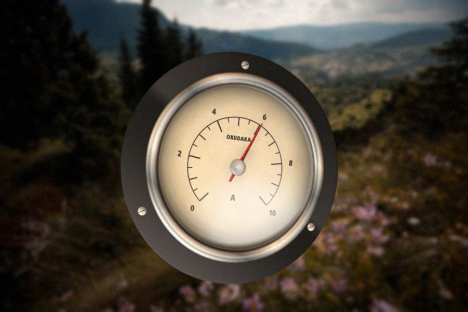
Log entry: 6 A
